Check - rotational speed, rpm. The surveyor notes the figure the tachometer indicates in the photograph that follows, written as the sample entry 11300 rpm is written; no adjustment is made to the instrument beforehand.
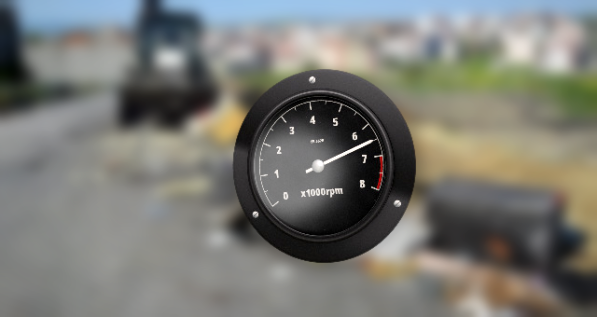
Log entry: 6500 rpm
